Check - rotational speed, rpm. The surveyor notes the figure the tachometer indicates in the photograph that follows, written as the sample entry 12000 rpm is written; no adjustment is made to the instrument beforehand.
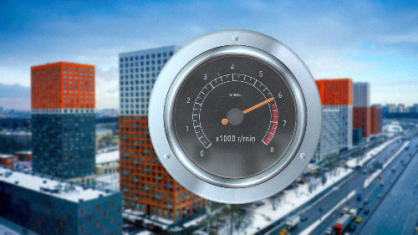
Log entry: 6000 rpm
